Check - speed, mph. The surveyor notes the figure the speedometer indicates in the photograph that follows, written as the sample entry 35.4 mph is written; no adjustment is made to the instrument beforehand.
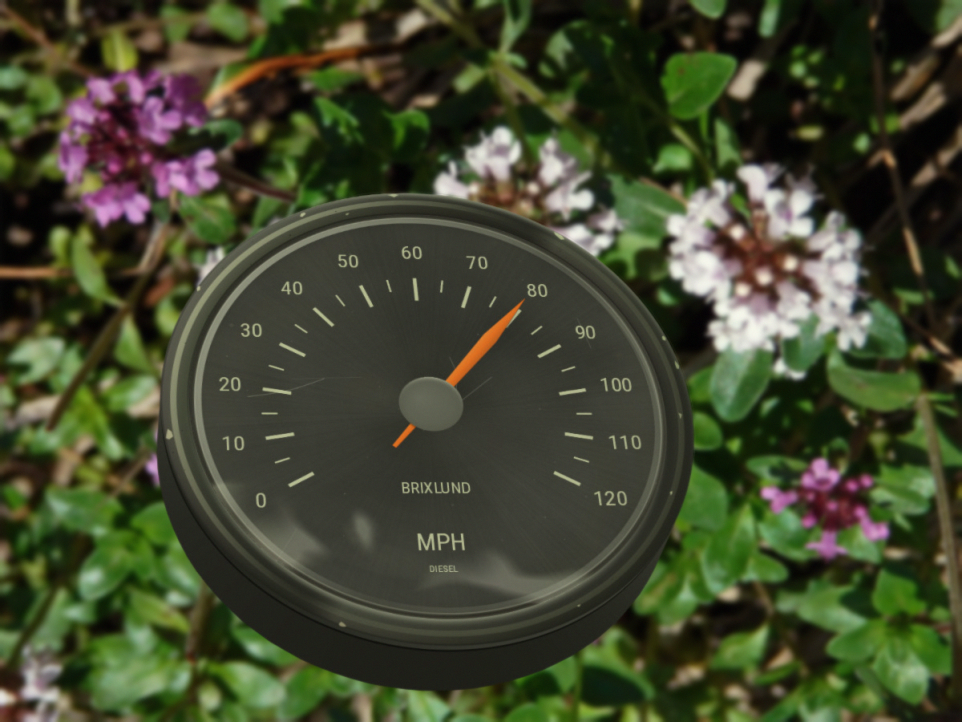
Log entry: 80 mph
